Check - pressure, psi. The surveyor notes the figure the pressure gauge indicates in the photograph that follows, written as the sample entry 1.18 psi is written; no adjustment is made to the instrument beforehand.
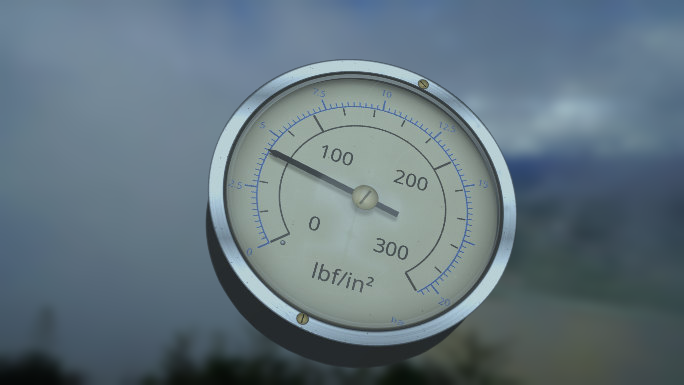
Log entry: 60 psi
